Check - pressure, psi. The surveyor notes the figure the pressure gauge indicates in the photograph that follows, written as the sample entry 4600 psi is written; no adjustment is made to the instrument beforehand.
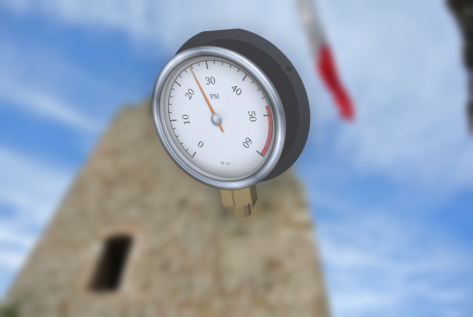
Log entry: 26 psi
